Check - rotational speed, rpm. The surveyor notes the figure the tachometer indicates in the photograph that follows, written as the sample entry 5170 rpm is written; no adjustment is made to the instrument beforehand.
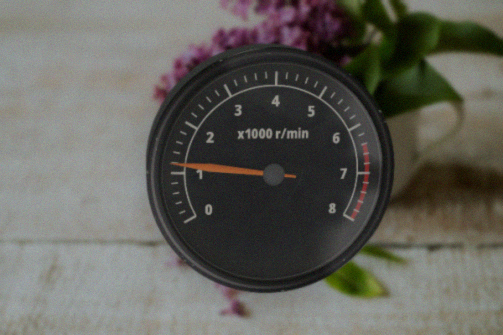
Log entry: 1200 rpm
